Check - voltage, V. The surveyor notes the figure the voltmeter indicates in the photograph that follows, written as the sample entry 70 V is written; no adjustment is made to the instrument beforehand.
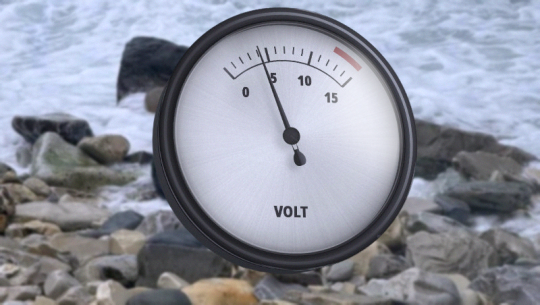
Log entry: 4 V
